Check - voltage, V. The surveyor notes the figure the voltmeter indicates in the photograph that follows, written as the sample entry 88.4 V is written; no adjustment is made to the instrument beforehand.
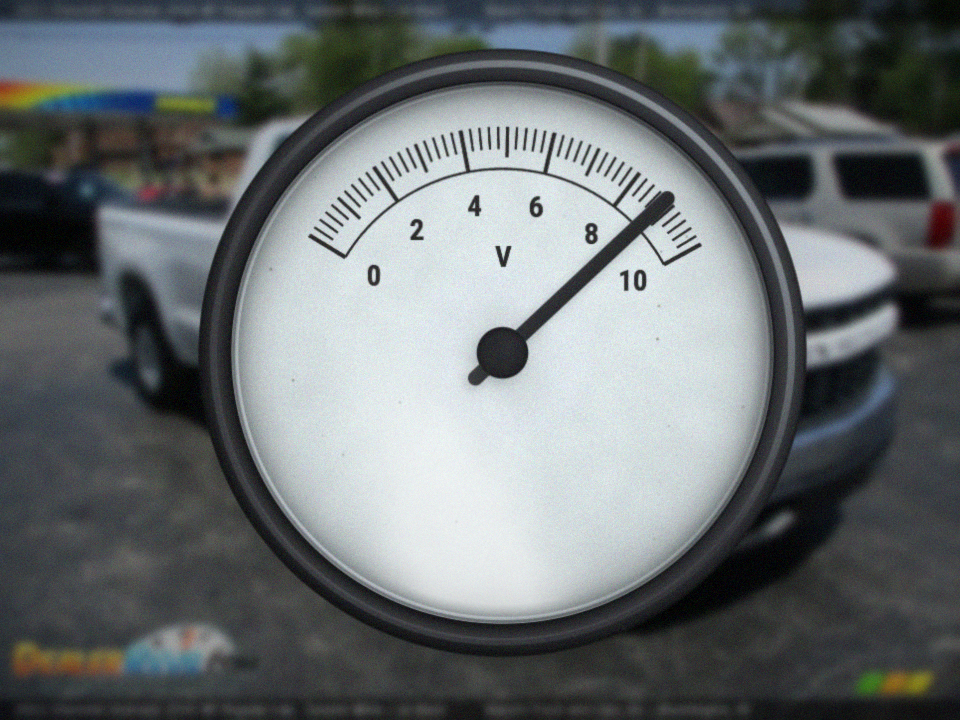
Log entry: 8.8 V
